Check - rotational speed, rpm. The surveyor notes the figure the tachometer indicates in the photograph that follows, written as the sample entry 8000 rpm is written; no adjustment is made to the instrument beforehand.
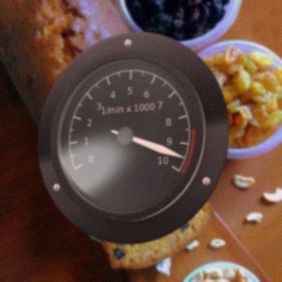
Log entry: 9500 rpm
